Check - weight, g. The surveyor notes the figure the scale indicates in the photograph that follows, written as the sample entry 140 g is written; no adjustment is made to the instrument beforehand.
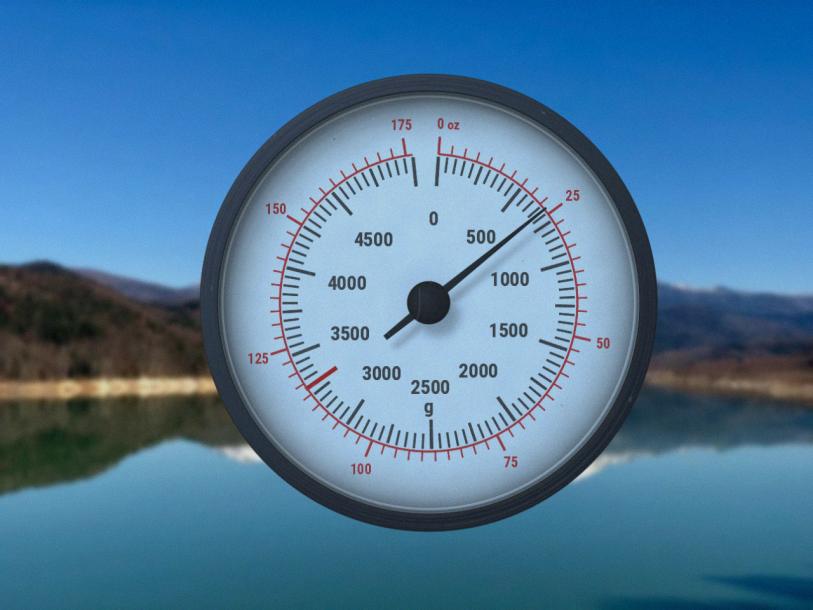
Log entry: 675 g
